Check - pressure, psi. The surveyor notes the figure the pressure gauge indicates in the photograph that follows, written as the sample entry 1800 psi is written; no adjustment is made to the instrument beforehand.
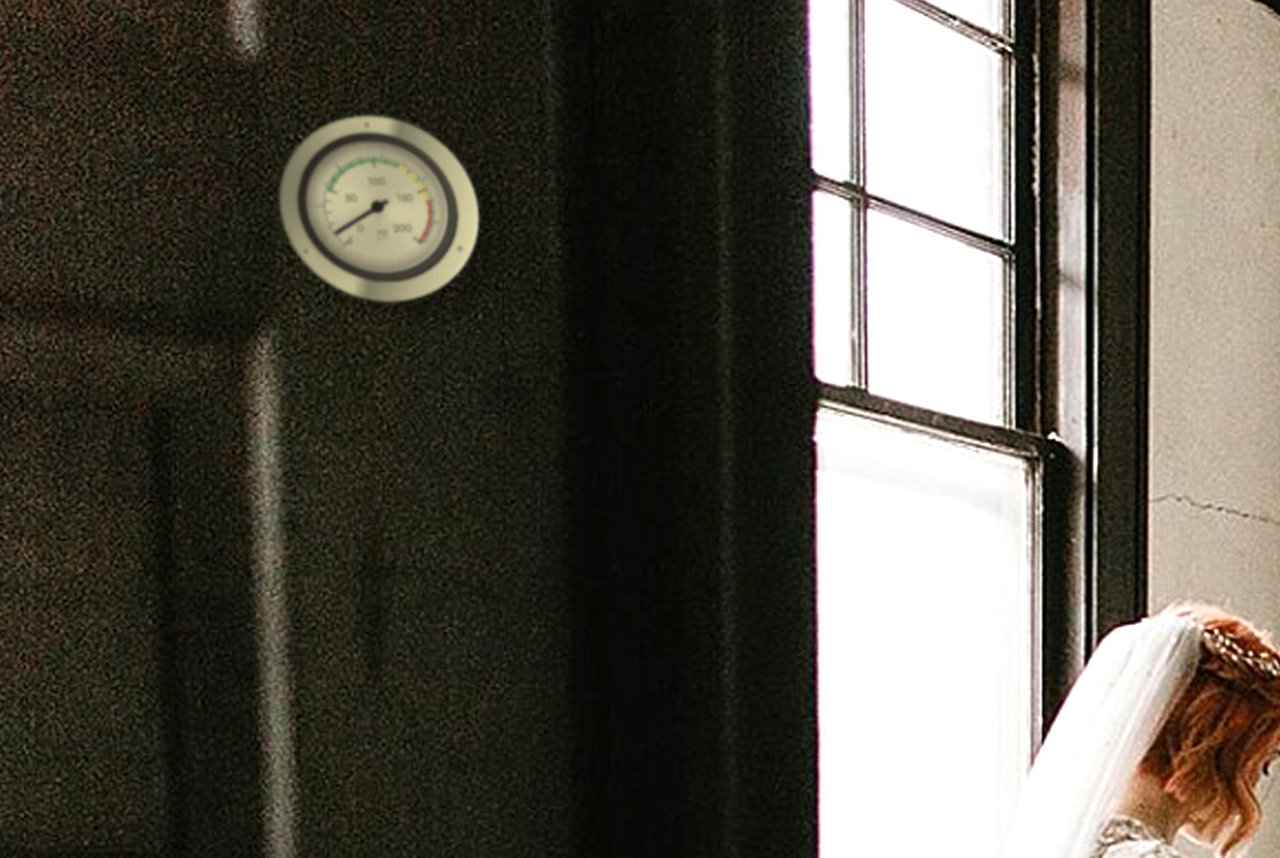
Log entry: 10 psi
